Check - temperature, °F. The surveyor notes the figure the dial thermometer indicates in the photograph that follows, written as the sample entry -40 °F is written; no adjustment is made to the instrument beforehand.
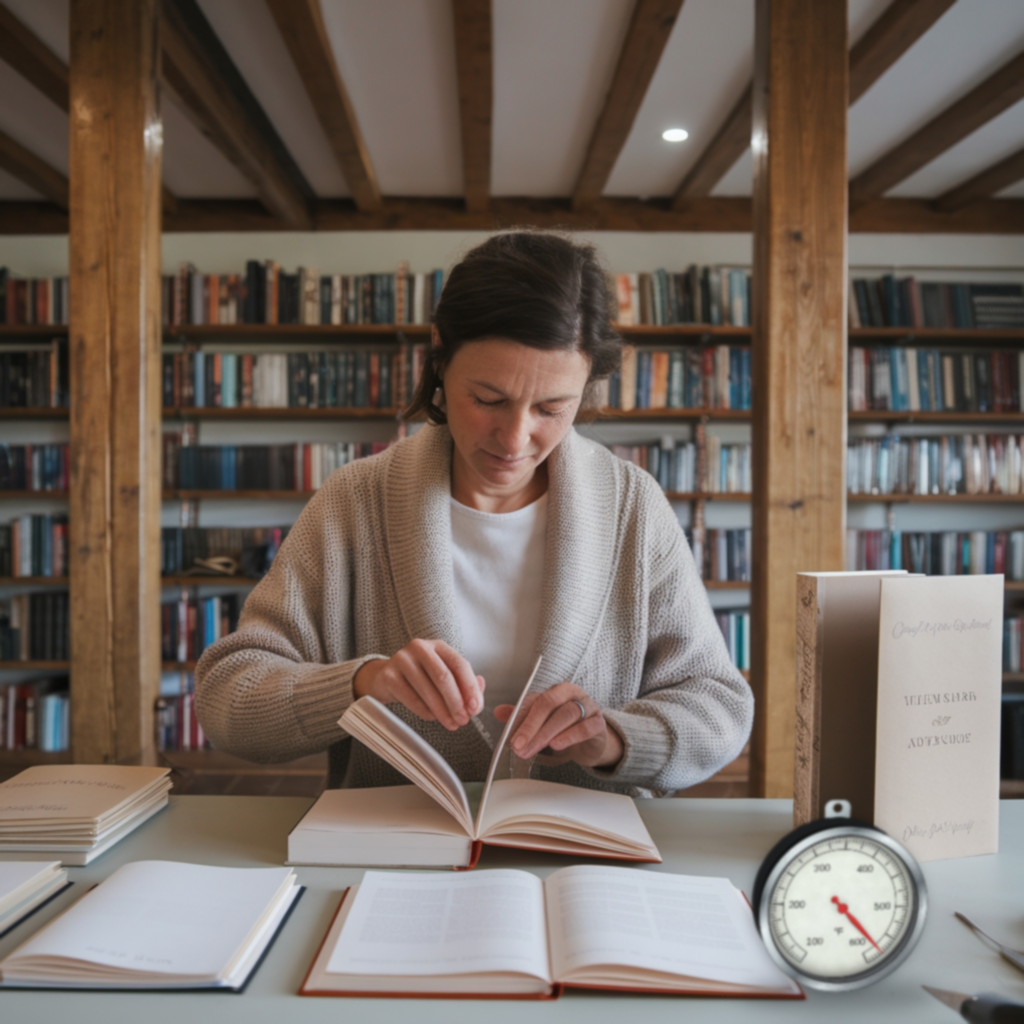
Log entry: 575 °F
